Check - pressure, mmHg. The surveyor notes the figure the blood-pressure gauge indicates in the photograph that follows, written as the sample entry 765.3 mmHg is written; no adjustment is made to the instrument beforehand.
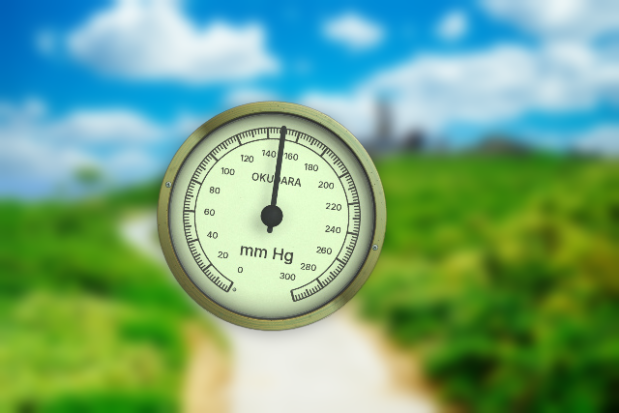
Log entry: 150 mmHg
